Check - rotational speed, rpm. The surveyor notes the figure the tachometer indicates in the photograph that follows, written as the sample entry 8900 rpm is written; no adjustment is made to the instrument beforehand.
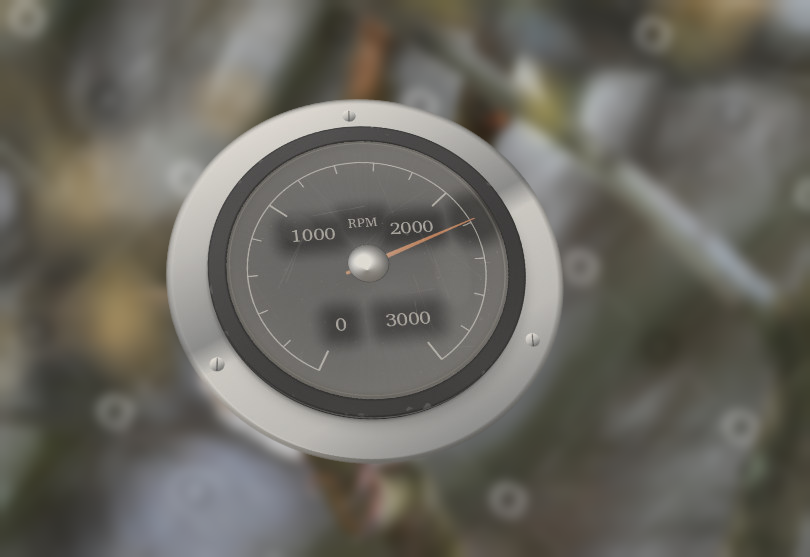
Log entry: 2200 rpm
